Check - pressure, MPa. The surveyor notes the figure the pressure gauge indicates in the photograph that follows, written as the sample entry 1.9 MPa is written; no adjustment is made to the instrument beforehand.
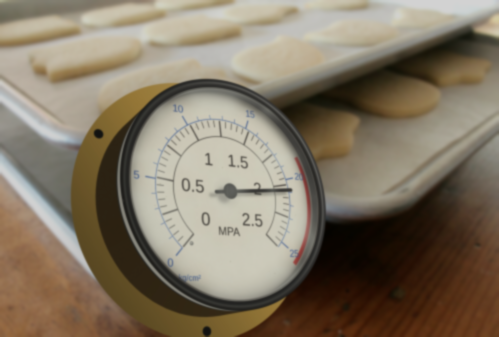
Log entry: 2.05 MPa
